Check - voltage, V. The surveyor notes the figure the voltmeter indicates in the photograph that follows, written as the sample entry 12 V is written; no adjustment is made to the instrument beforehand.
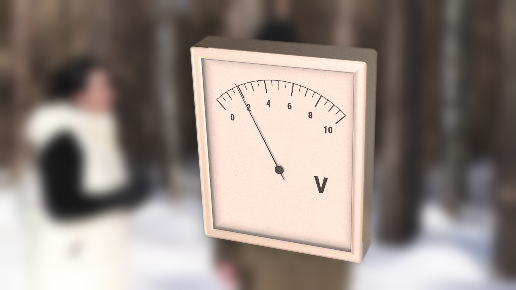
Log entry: 2 V
